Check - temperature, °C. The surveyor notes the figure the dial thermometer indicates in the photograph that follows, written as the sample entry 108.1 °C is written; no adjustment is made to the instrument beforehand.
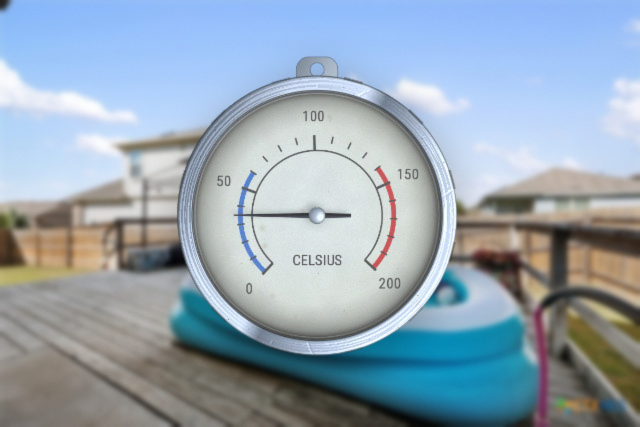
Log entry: 35 °C
